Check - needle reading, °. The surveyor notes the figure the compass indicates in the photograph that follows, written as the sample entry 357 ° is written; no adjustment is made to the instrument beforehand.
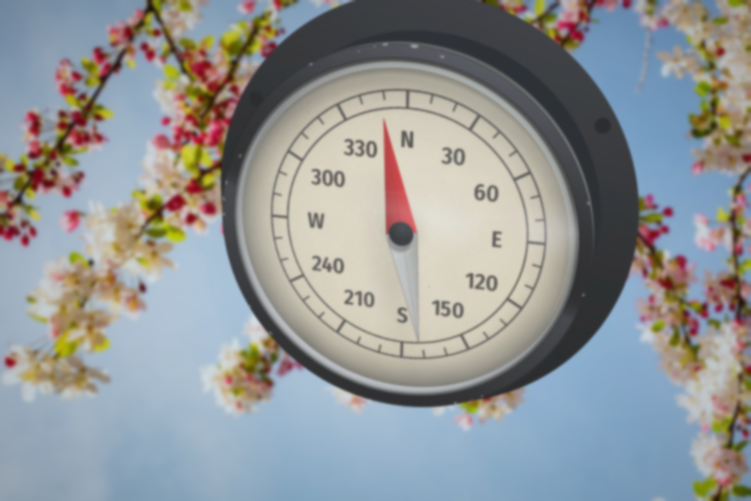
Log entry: 350 °
